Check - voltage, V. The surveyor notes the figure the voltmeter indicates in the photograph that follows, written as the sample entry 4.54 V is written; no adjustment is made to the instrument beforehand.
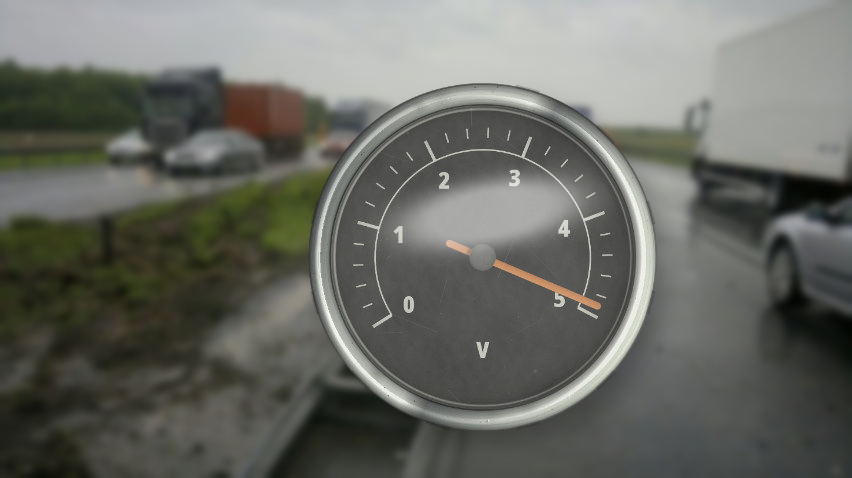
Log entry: 4.9 V
